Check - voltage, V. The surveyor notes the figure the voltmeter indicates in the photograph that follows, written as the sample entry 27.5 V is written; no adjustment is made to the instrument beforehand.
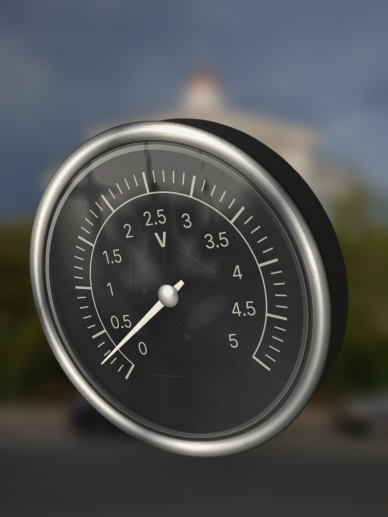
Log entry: 0.25 V
